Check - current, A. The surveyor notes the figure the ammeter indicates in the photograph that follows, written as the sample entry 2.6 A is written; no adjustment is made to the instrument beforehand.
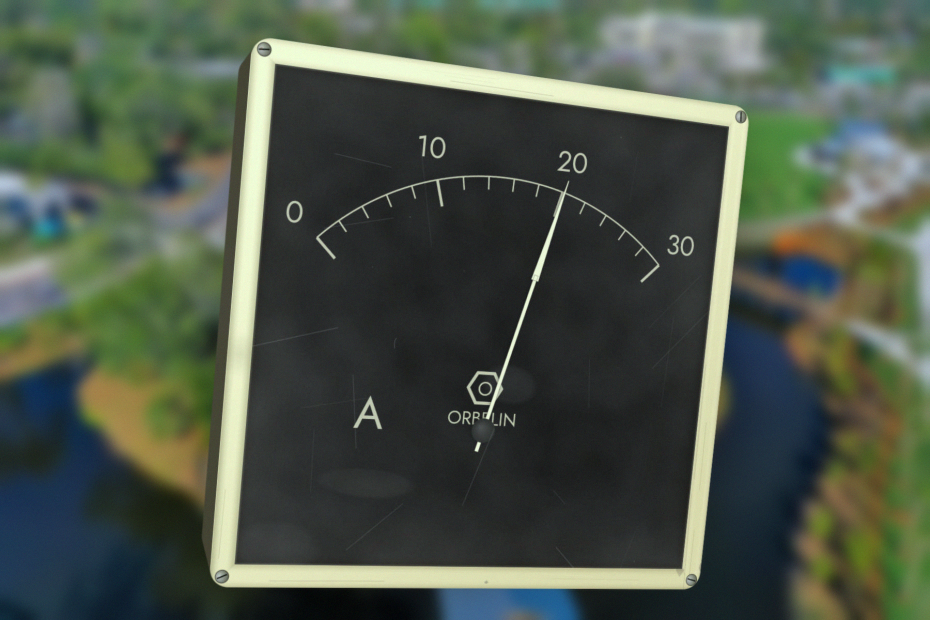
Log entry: 20 A
